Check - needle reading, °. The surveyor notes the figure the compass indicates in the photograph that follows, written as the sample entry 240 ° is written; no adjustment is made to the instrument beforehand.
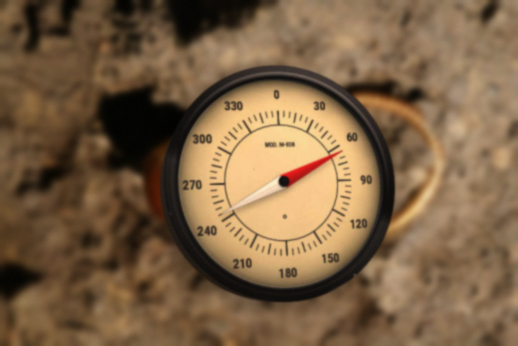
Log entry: 65 °
